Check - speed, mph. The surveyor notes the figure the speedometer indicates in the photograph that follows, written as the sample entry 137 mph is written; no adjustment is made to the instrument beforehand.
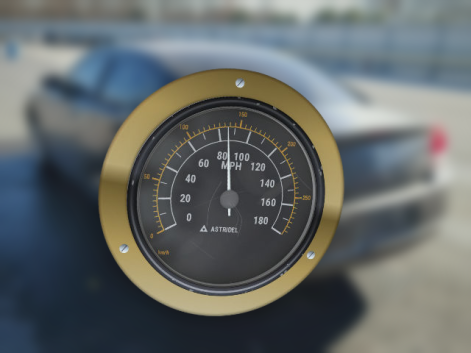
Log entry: 85 mph
